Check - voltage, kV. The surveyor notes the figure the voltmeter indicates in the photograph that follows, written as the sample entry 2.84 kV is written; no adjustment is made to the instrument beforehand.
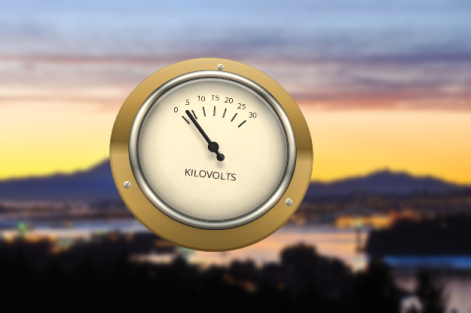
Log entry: 2.5 kV
